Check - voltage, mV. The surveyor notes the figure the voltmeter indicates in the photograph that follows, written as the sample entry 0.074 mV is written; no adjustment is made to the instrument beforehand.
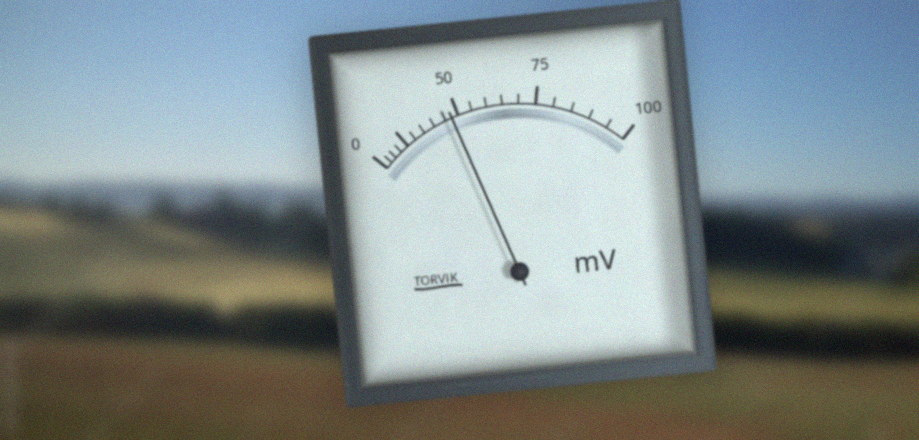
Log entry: 47.5 mV
